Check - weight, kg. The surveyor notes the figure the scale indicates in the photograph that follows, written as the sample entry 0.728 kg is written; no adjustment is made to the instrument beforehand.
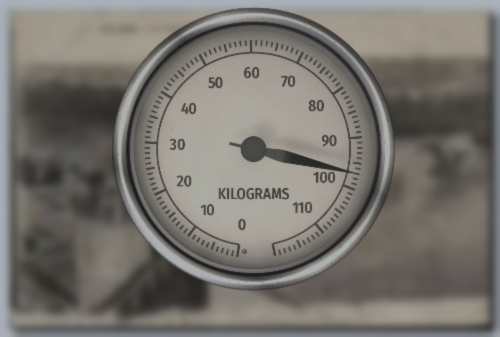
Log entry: 97 kg
